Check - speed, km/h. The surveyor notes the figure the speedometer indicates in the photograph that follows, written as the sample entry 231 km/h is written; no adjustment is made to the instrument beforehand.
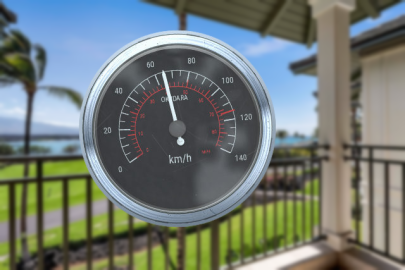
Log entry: 65 km/h
